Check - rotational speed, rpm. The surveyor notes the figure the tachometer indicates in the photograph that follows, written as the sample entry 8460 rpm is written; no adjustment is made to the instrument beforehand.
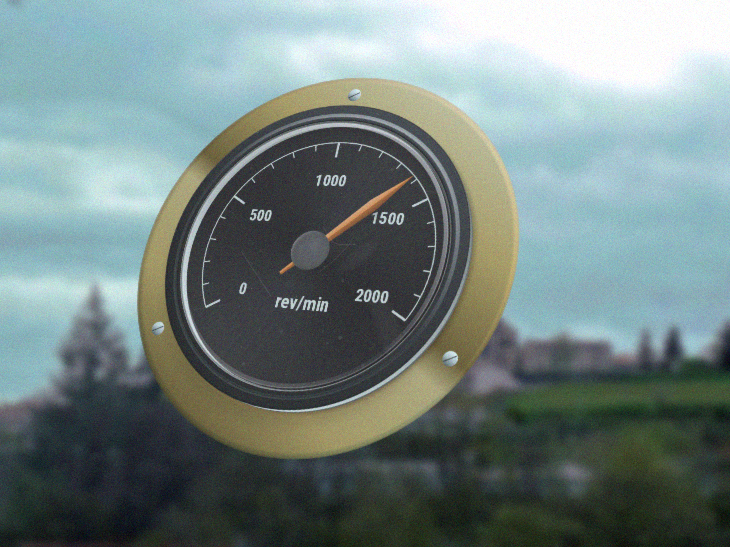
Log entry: 1400 rpm
